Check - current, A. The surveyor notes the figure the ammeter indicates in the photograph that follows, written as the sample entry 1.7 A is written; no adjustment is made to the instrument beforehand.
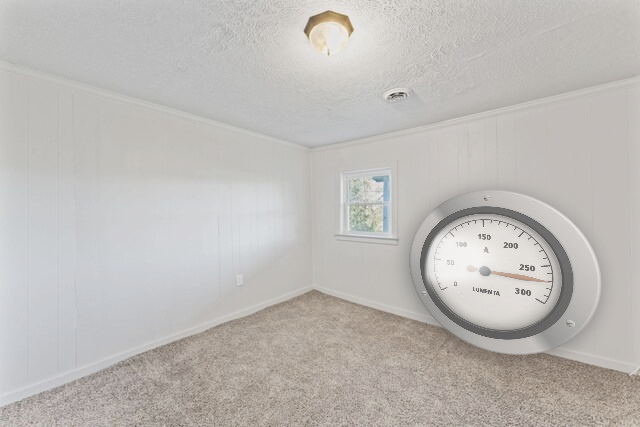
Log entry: 270 A
